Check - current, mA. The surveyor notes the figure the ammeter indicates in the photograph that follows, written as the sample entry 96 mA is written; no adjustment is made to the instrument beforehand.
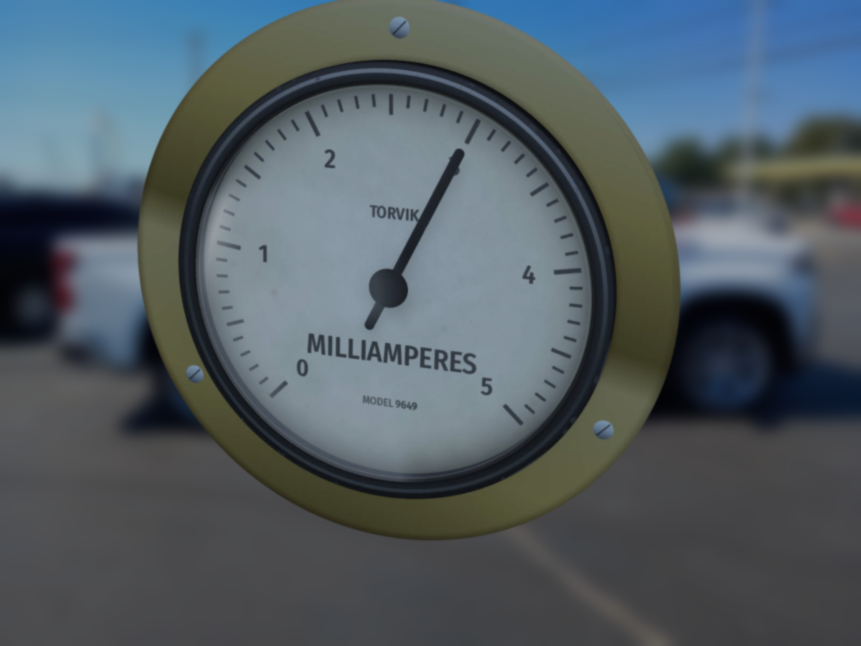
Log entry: 3 mA
